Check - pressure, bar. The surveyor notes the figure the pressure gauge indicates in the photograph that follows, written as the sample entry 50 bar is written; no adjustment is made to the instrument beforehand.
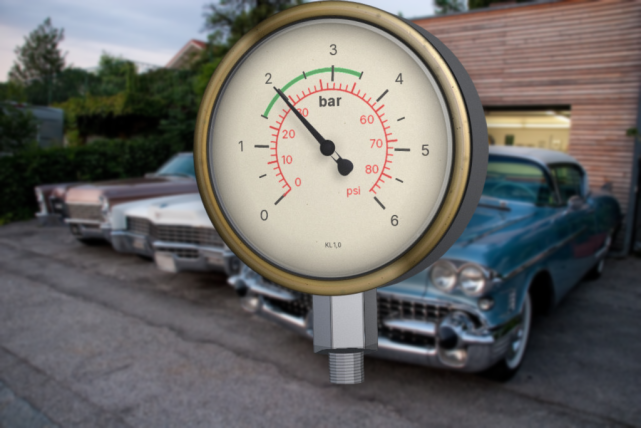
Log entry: 2 bar
